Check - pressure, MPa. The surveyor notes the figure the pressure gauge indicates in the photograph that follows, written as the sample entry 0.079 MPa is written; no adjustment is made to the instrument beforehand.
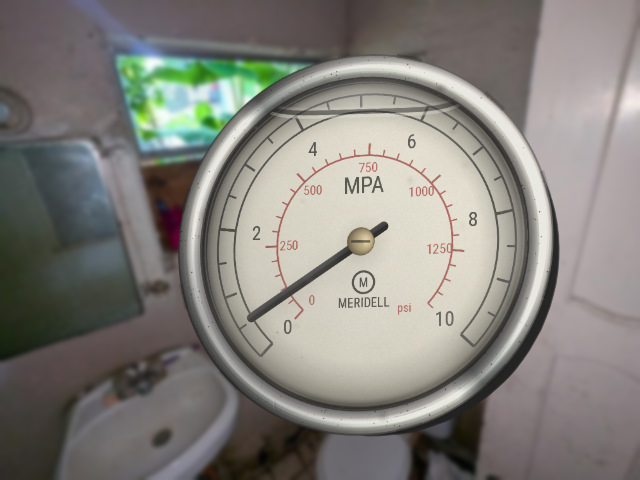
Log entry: 0.5 MPa
